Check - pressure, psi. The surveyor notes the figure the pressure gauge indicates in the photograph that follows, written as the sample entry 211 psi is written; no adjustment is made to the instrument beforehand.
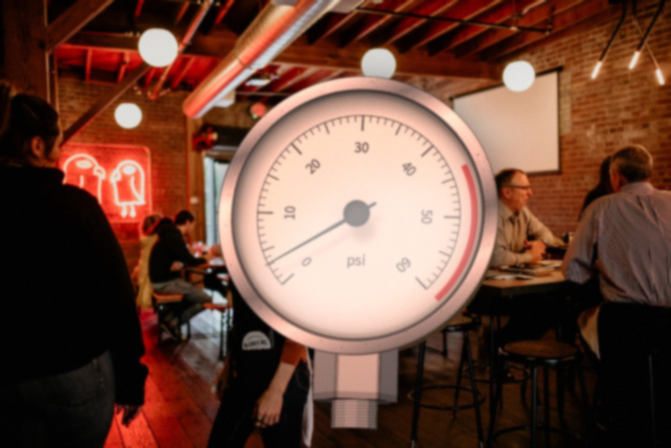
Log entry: 3 psi
